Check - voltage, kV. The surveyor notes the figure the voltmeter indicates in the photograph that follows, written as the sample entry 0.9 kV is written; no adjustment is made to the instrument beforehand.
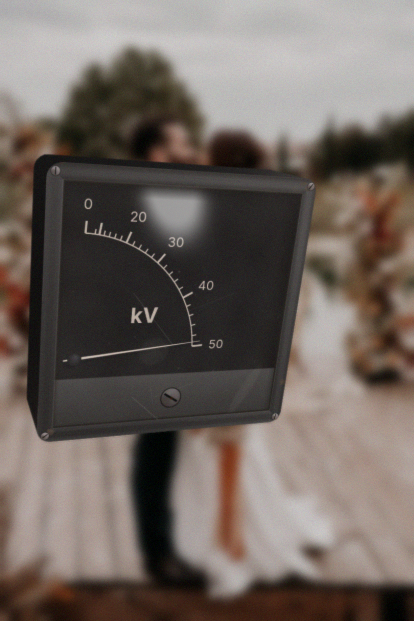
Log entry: 49 kV
